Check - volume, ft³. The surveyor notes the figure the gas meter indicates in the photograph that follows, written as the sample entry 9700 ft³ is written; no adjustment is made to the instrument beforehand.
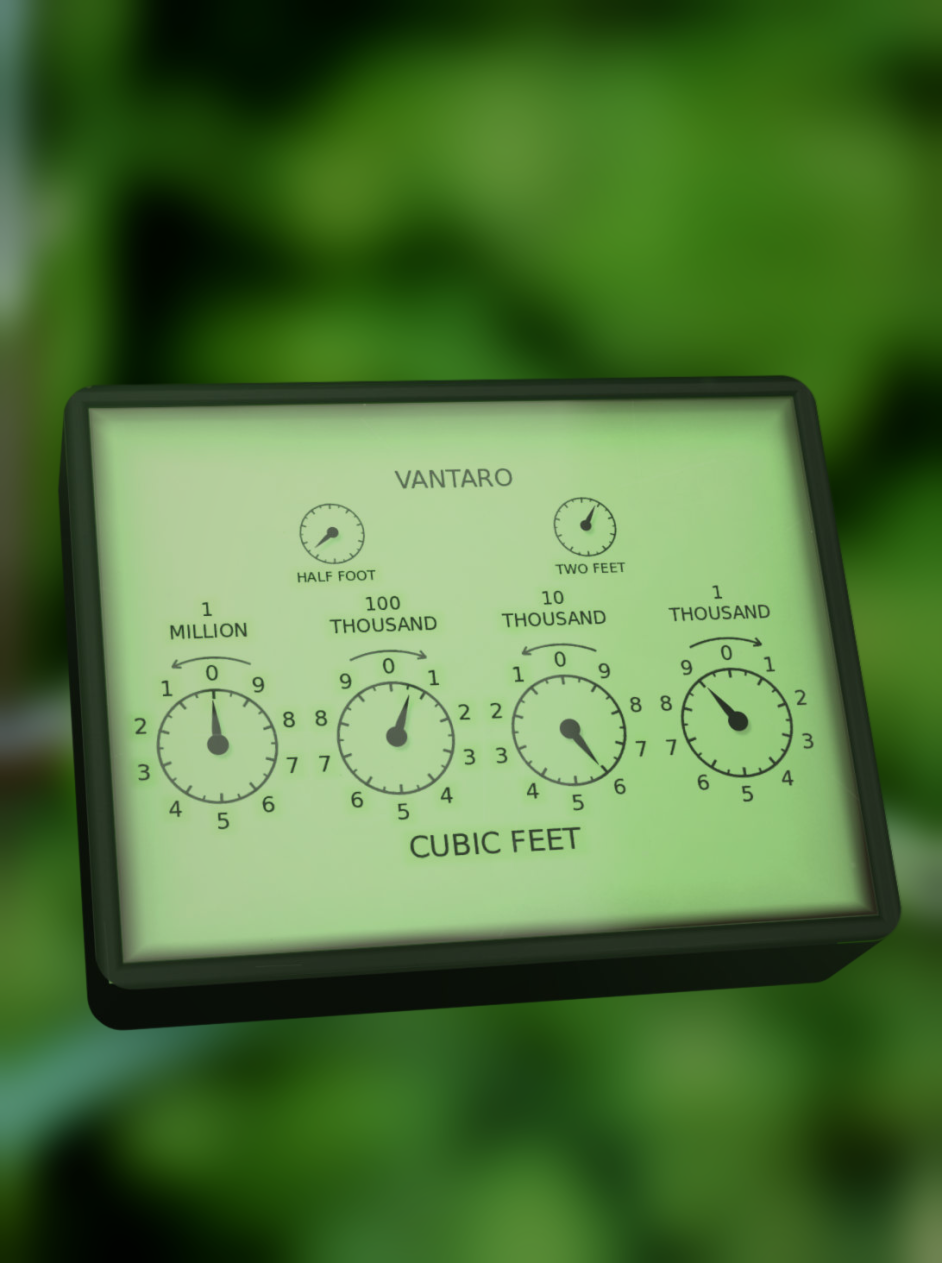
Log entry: 5900 ft³
